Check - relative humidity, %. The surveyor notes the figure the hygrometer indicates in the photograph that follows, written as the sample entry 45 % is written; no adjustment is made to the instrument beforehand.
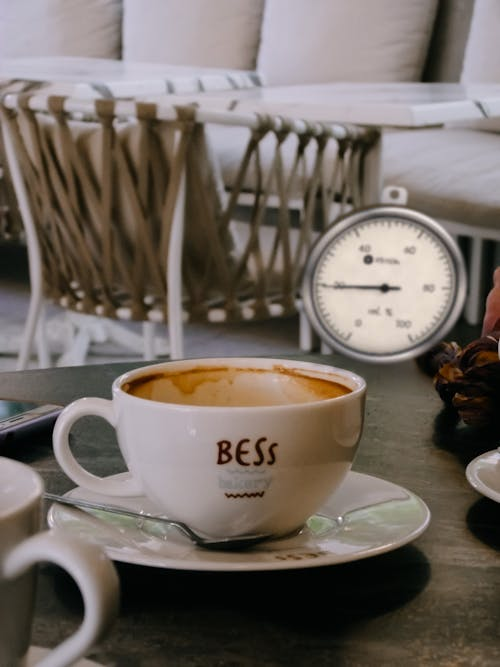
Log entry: 20 %
